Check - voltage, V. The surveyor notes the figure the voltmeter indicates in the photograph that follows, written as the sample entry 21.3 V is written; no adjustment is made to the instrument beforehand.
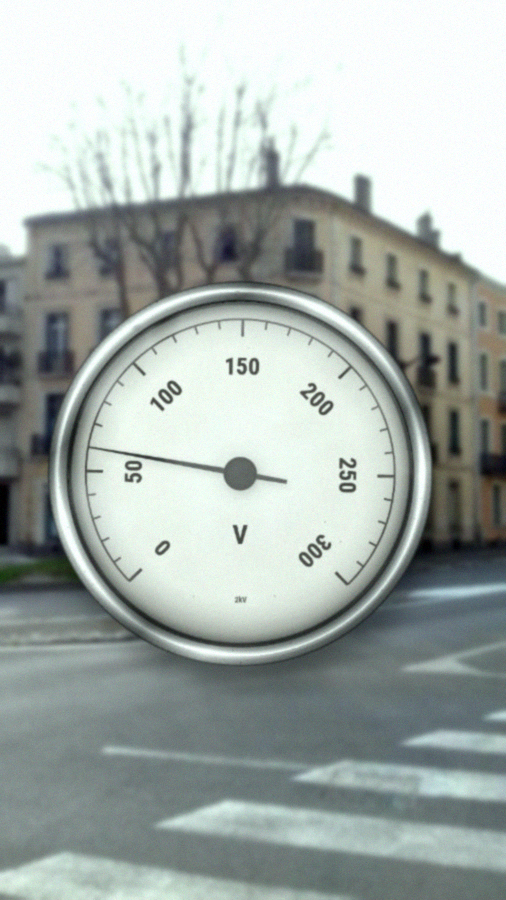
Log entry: 60 V
